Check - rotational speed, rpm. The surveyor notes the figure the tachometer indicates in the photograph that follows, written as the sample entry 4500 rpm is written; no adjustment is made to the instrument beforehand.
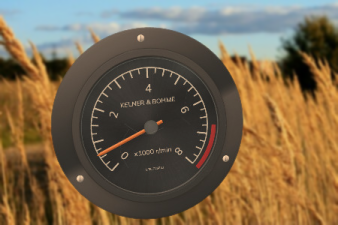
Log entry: 625 rpm
